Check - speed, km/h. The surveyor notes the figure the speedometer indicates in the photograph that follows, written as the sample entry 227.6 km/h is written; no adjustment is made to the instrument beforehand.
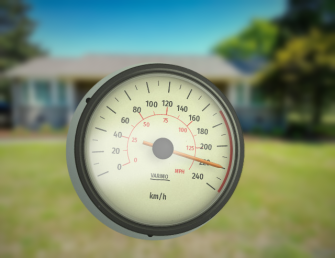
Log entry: 220 km/h
